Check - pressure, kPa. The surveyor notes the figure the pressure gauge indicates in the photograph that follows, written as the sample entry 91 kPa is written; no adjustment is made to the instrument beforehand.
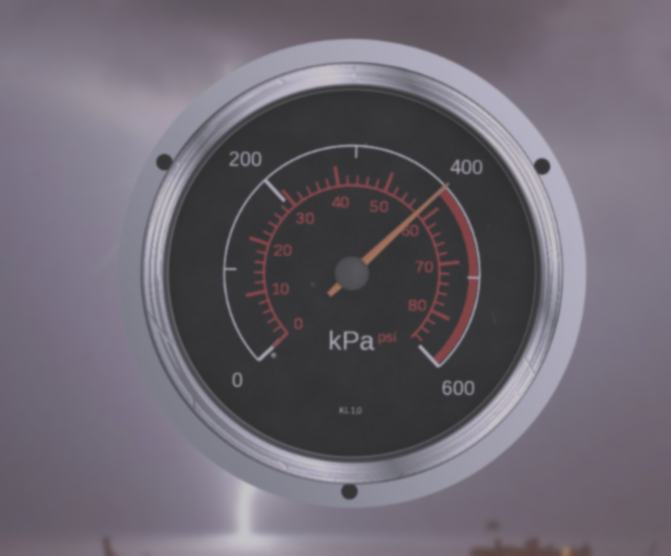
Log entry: 400 kPa
